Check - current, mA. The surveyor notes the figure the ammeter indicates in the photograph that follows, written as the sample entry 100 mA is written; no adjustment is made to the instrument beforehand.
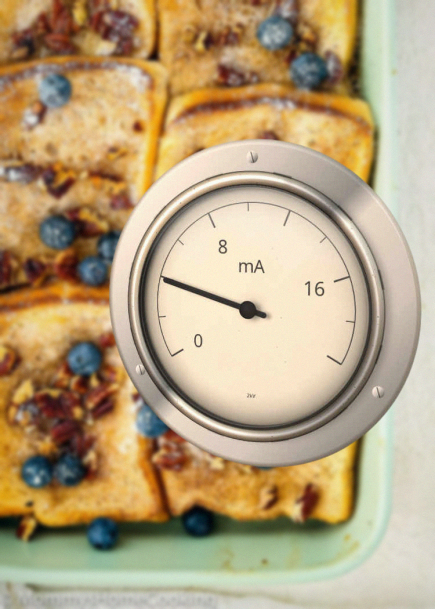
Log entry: 4 mA
